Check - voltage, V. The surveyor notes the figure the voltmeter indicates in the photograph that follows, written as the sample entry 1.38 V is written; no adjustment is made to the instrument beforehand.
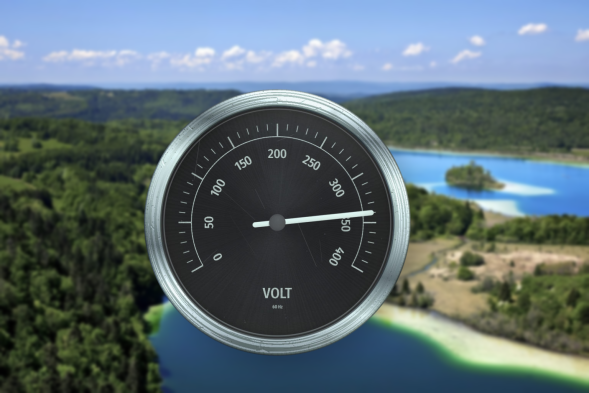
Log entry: 340 V
